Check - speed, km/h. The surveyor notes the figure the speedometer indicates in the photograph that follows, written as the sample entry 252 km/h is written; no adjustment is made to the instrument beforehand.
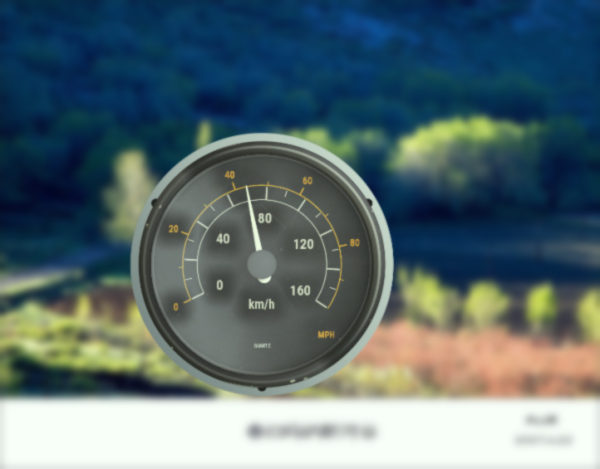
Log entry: 70 km/h
